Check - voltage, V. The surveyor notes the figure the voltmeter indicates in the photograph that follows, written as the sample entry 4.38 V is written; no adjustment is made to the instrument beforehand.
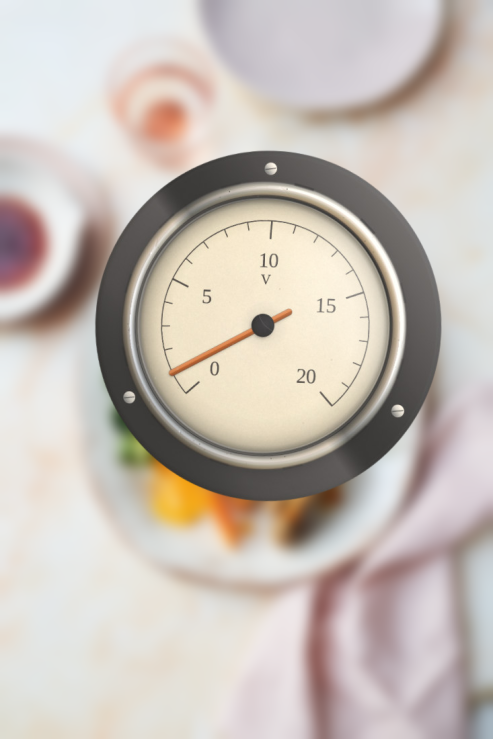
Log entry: 1 V
